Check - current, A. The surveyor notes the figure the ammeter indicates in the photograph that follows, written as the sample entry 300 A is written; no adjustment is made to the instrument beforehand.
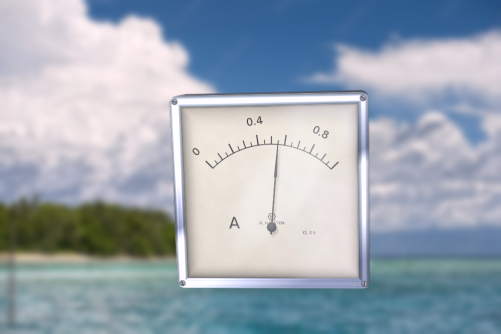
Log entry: 0.55 A
